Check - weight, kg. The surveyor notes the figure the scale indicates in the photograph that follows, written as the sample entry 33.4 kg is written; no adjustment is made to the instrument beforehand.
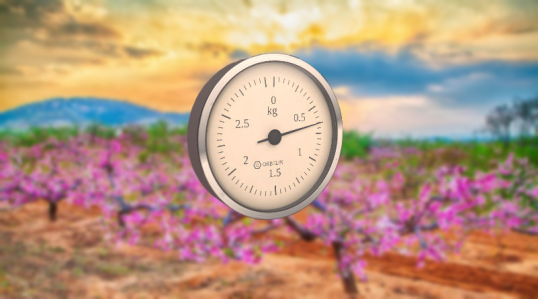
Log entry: 0.65 kg
